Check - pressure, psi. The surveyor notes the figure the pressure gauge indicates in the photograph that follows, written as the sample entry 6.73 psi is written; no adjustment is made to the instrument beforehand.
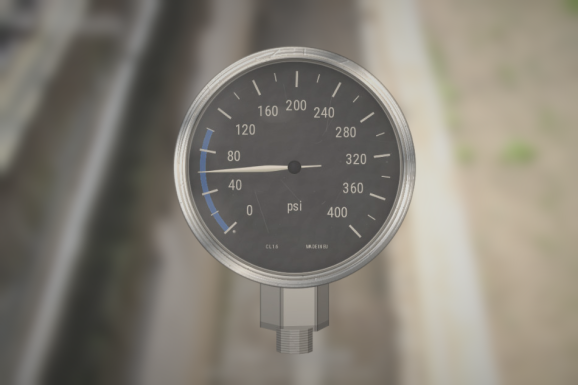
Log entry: 60 psi
